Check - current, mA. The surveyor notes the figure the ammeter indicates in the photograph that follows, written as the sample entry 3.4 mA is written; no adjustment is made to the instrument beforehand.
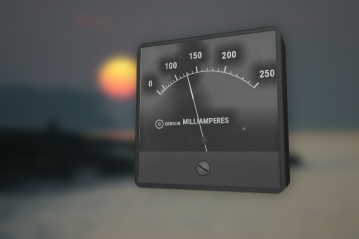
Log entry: 130 mA
